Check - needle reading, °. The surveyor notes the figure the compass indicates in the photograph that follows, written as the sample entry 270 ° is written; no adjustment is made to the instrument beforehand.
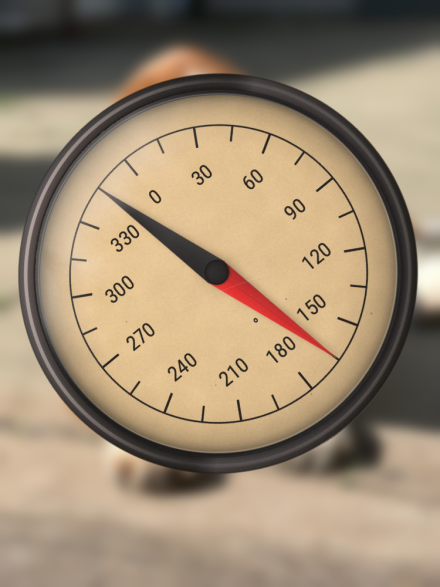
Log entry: 165 °
